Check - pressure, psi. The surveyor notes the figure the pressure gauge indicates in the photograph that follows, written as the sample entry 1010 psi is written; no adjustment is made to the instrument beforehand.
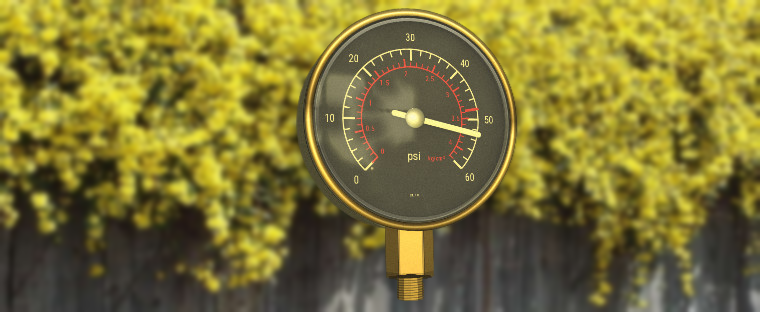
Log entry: 53 psi
